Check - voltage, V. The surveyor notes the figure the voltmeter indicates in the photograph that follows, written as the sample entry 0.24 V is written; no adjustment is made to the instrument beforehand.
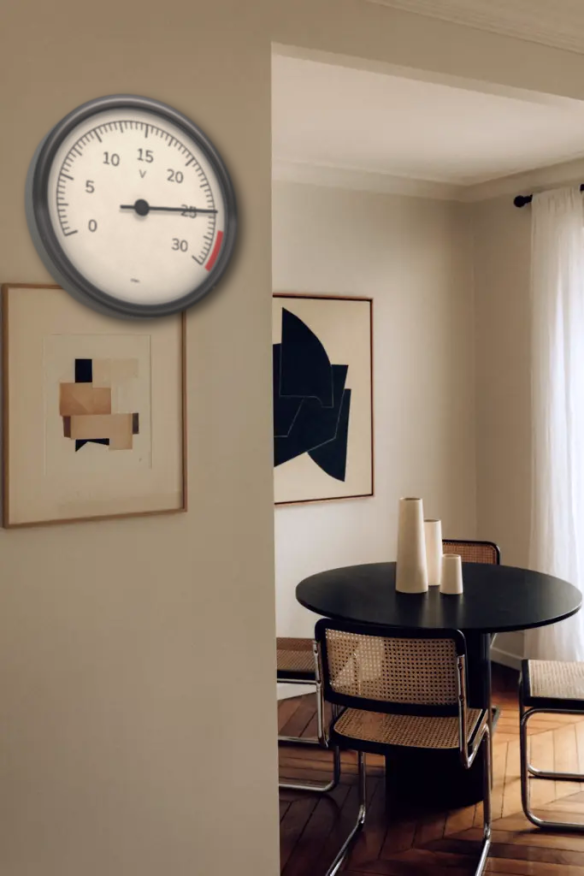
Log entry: 25 V
